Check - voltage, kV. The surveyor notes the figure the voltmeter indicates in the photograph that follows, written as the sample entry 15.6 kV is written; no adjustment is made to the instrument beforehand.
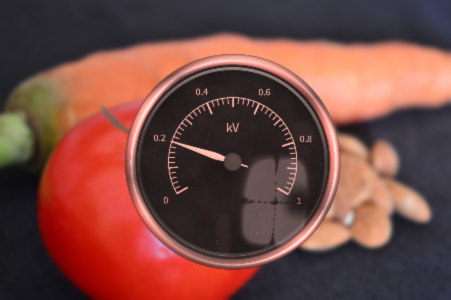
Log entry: 0.2 kV
